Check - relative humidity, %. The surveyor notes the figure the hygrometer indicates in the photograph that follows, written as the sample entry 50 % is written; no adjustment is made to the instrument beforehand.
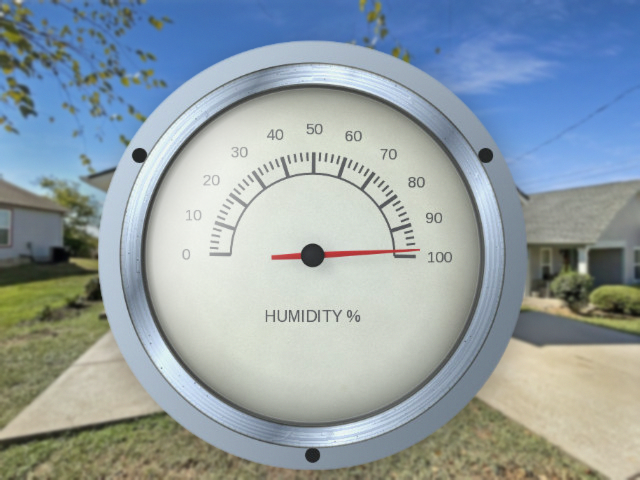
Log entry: 98 %
